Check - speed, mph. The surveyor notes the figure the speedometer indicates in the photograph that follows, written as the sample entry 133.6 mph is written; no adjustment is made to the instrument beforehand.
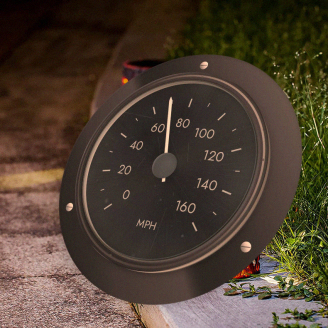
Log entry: 70 mph
